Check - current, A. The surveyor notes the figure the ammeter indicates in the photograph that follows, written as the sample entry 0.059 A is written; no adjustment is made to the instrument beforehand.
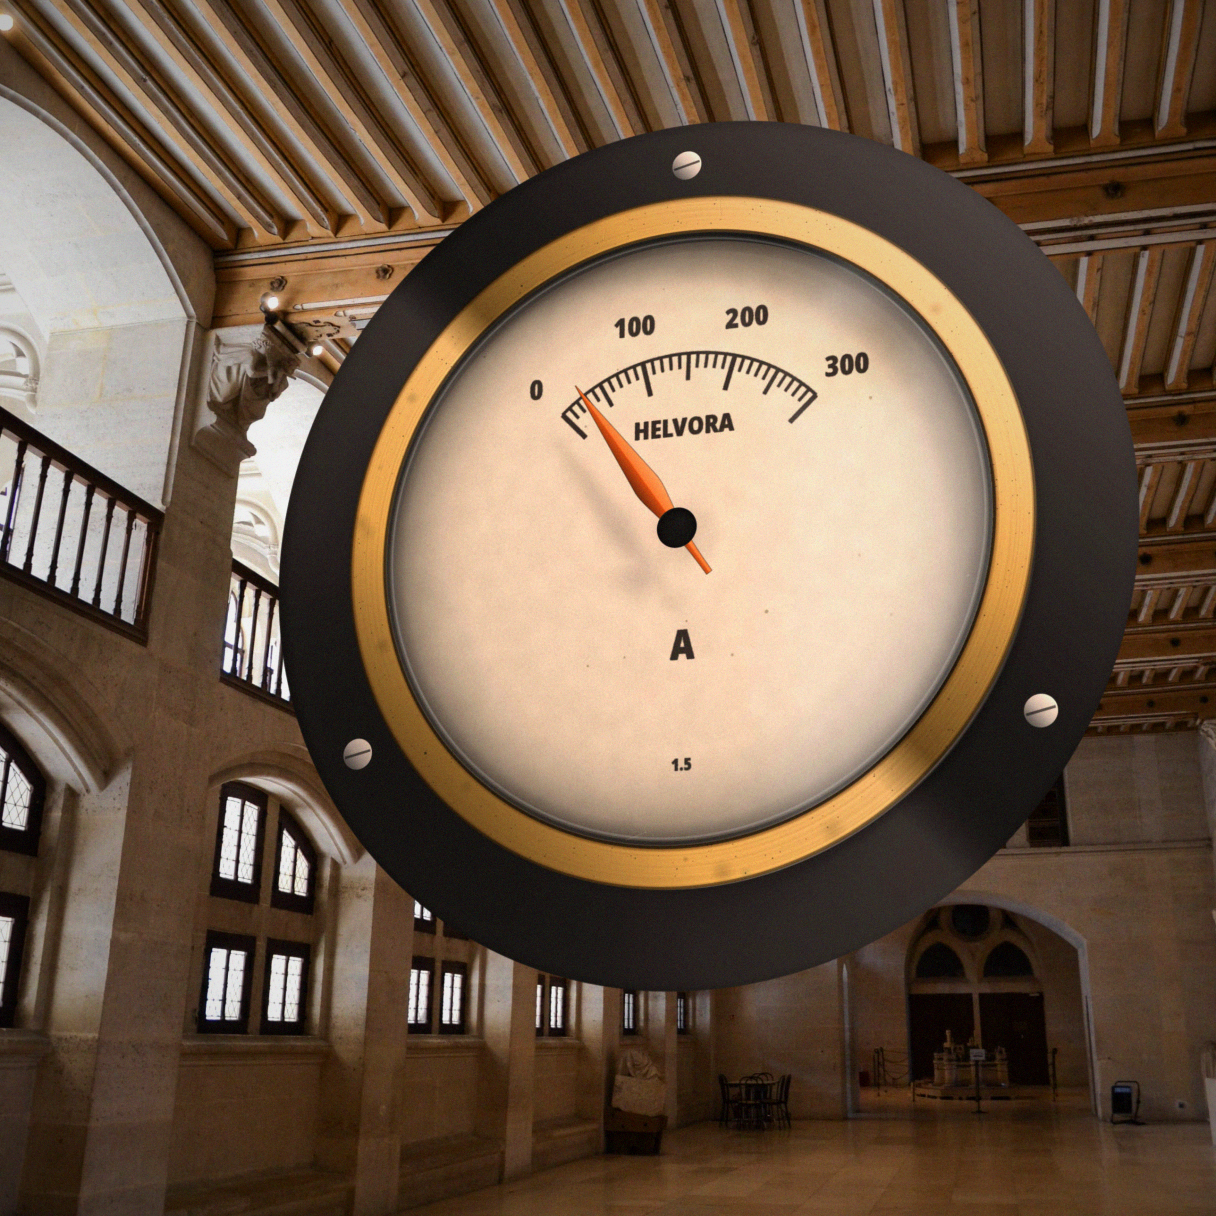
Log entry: 30 A
